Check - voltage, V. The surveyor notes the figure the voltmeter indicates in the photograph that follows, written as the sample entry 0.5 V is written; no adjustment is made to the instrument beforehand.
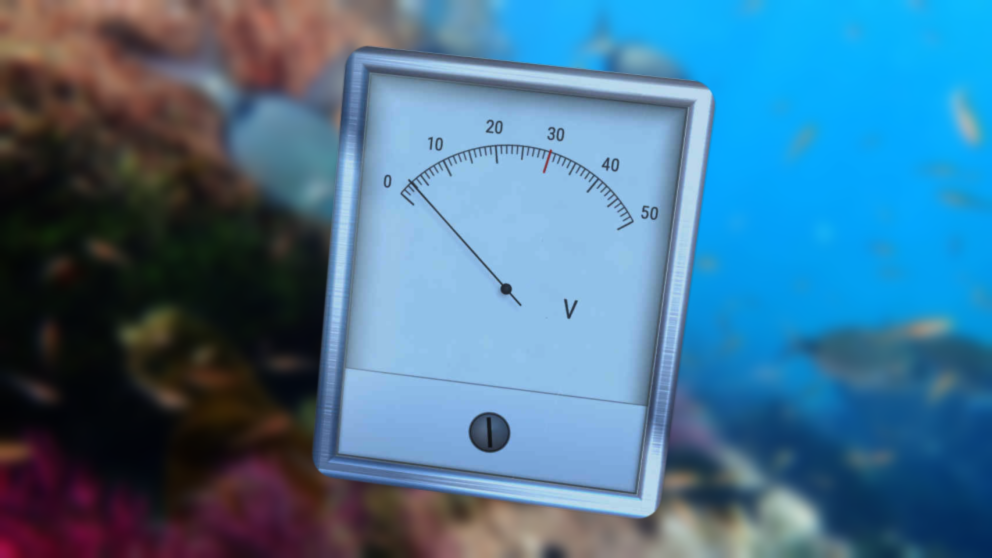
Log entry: 3 V
